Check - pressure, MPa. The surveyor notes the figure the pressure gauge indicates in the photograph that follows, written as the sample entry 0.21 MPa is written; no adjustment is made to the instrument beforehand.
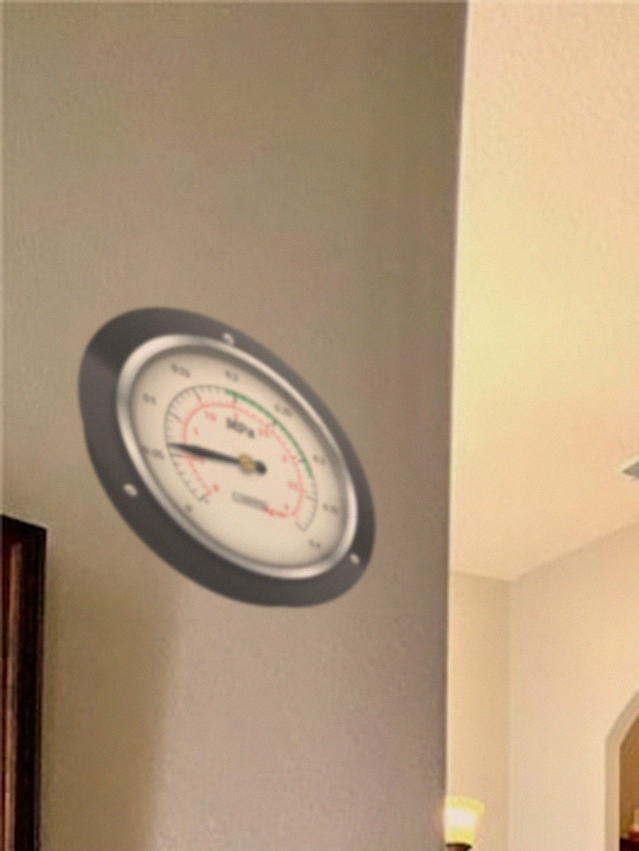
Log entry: 0.06 MPa
